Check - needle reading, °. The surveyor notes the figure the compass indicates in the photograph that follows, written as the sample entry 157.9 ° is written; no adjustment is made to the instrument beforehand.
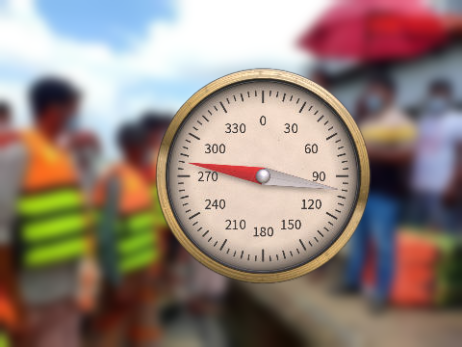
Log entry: 280 °
